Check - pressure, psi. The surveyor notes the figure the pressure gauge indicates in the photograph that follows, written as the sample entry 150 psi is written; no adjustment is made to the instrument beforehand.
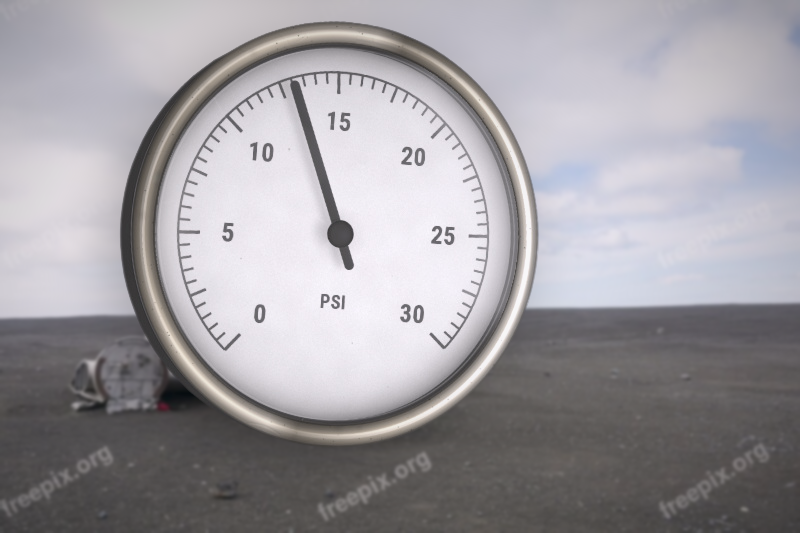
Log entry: 13 psi
